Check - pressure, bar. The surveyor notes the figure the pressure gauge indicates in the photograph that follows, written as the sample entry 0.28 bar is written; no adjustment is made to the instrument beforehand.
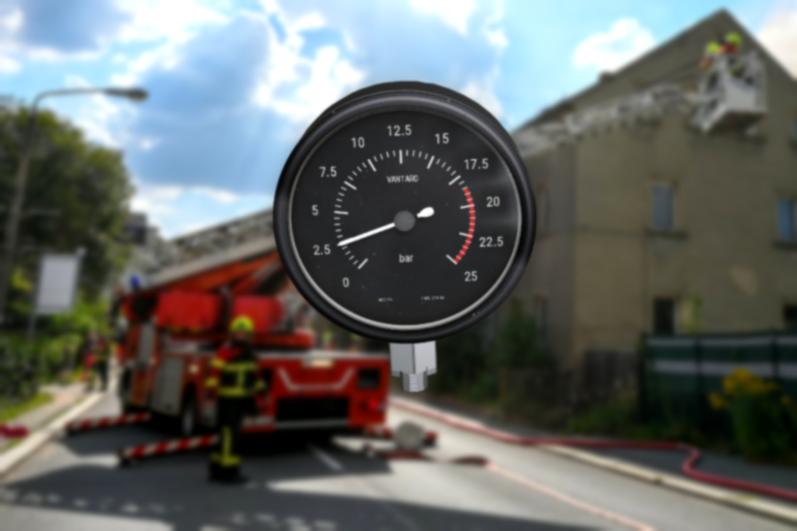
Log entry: 2.5 bar
